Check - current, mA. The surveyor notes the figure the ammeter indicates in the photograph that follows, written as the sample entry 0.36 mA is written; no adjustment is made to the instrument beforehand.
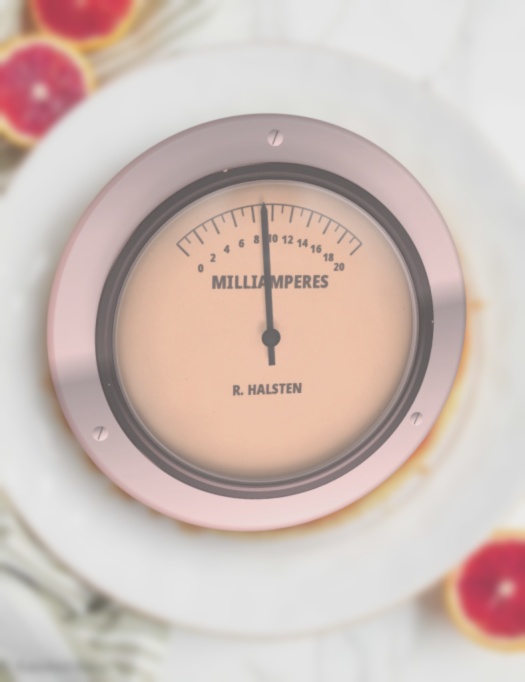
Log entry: 9 mA
